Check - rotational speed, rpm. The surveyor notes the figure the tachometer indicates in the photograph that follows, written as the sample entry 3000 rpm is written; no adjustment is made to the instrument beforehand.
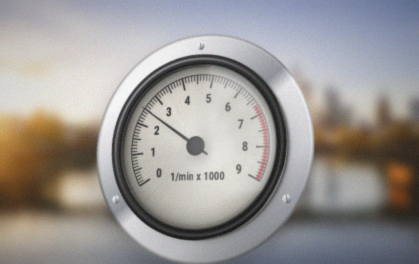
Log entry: 2500 rpm
